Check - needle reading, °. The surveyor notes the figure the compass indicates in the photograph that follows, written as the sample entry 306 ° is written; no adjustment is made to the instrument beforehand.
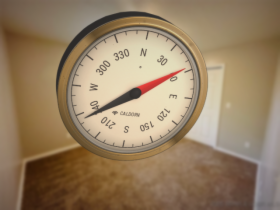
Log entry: 55 °
